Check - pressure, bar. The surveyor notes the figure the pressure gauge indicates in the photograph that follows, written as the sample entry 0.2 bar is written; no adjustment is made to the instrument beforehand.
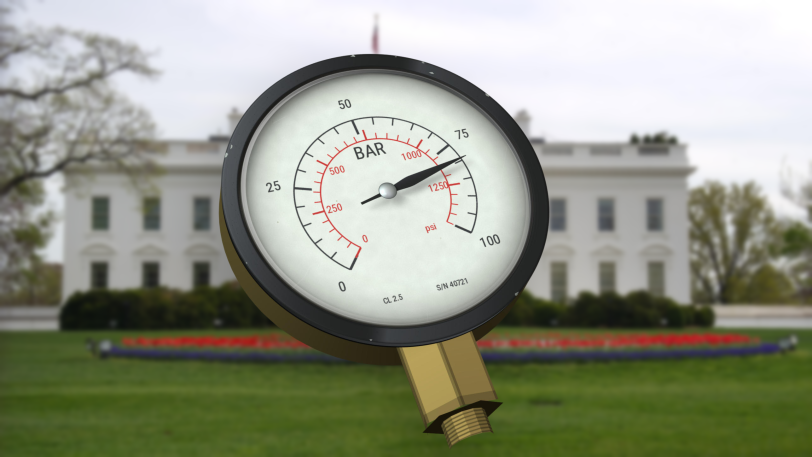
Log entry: 80 bar
